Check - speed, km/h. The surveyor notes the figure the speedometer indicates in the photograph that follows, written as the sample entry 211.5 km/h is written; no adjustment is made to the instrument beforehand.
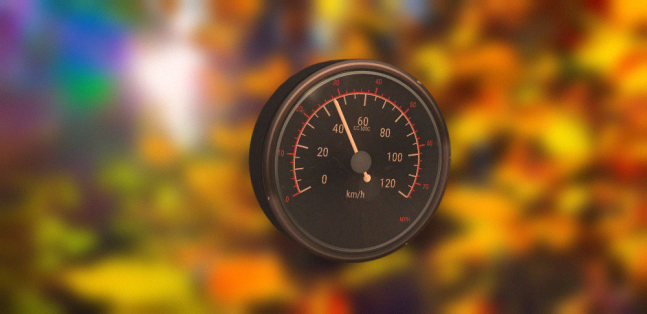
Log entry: 45 km/h
